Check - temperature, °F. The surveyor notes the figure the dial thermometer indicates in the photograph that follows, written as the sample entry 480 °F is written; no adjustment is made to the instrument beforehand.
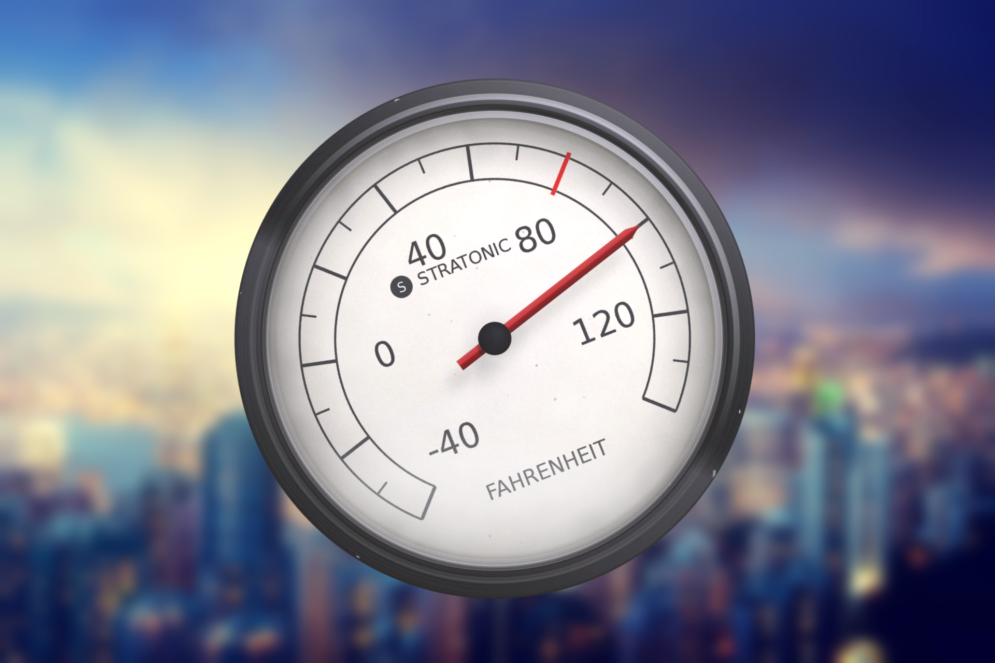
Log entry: 100 °F
